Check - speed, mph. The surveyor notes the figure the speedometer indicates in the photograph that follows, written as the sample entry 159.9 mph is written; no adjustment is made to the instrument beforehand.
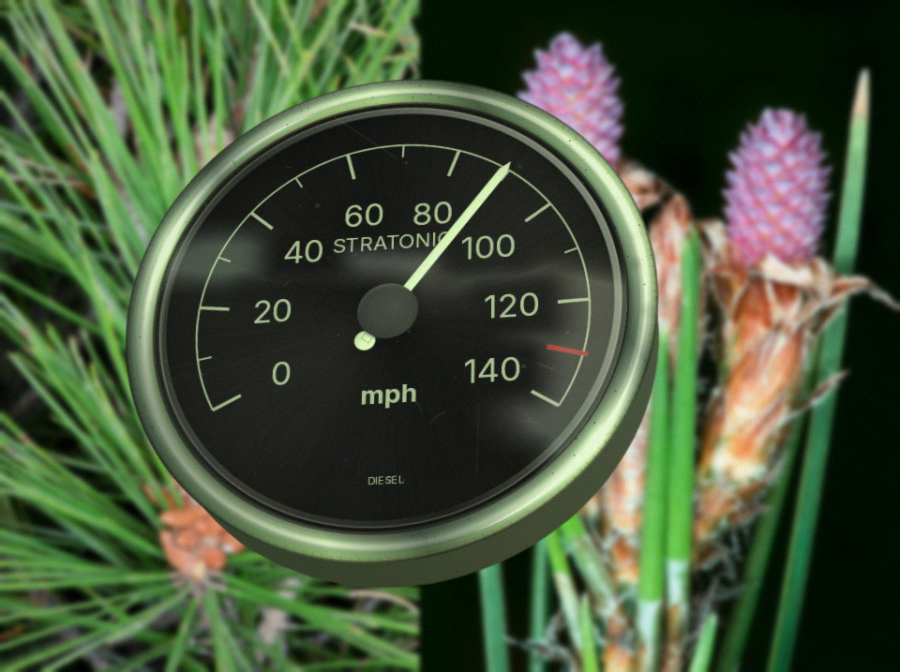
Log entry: 90 mph
